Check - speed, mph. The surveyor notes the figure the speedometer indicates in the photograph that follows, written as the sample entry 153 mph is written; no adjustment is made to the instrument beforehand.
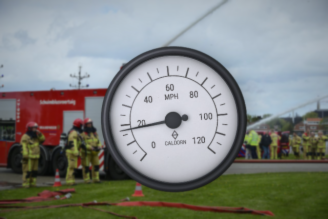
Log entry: 17.5 mph
